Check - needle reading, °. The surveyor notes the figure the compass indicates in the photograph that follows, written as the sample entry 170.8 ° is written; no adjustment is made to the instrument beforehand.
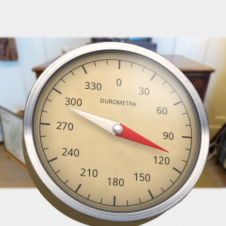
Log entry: 110 °
